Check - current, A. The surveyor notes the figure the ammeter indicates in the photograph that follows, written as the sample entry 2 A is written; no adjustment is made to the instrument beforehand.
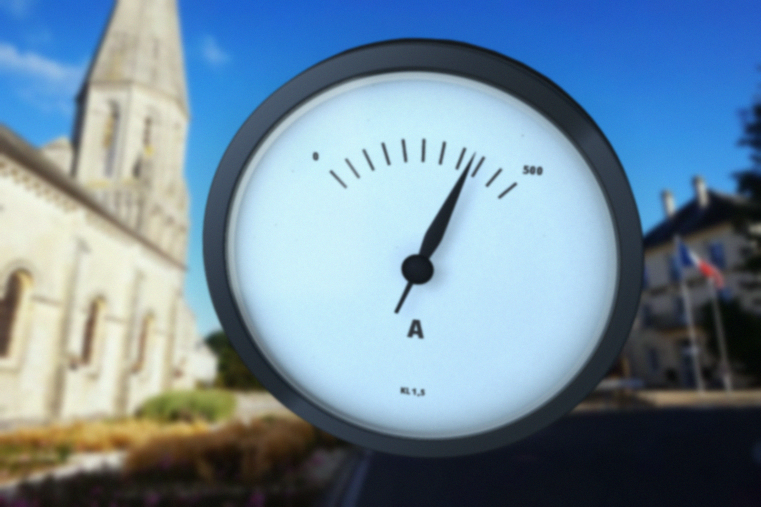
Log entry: 375 A
